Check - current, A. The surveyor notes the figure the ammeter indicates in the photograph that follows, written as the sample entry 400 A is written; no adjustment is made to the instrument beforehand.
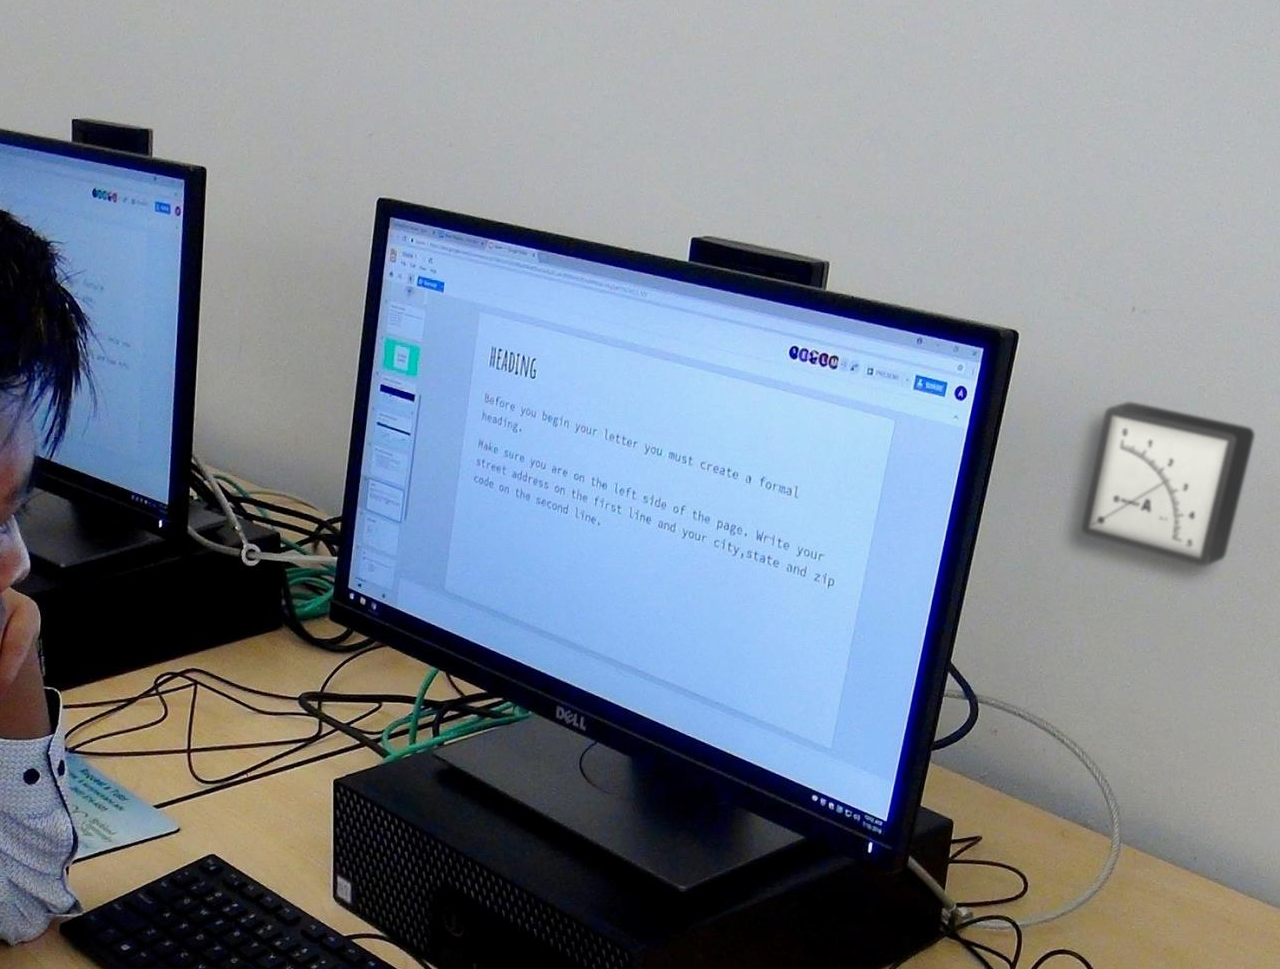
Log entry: 2.5 A
